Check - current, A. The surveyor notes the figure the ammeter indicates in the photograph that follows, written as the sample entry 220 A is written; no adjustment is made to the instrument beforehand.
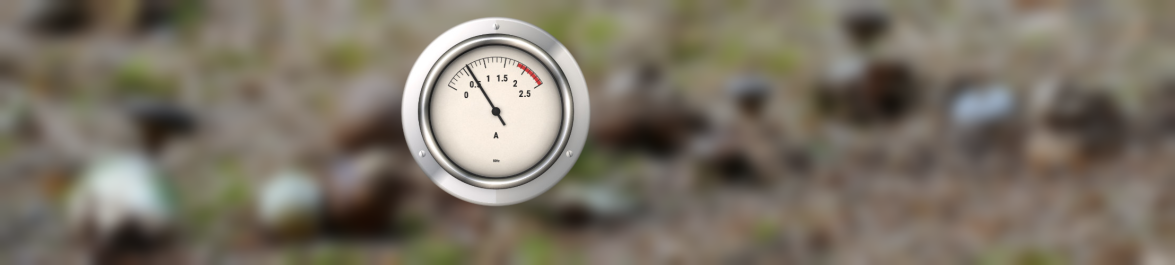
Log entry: 0.6 A
